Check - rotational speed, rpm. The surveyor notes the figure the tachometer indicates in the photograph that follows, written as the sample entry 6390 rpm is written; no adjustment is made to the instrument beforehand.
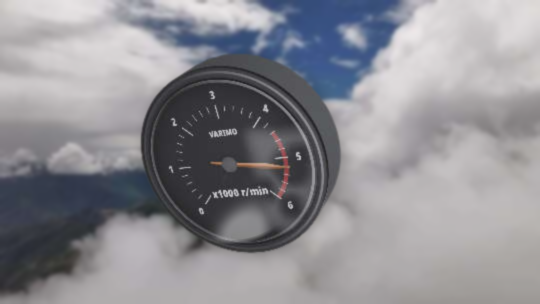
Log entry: 5200 rpm
